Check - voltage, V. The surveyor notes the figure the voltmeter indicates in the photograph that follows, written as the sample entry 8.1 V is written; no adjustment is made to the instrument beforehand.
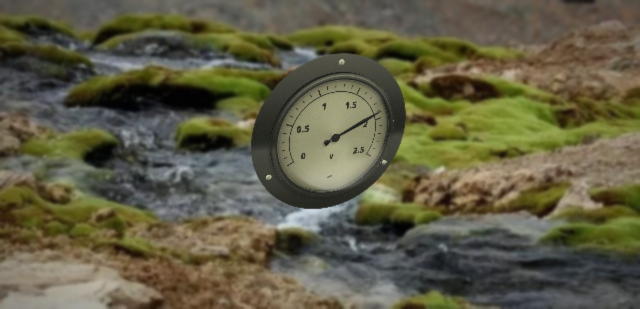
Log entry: 1.9 V
